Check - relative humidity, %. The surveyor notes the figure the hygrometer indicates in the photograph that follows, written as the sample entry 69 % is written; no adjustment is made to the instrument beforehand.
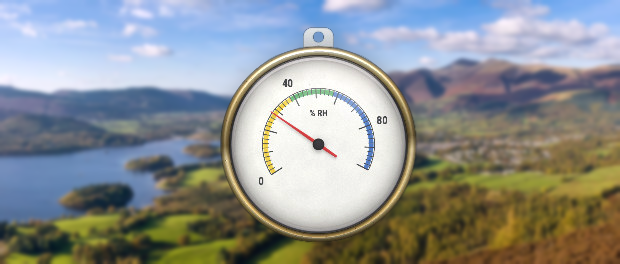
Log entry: 28 %
